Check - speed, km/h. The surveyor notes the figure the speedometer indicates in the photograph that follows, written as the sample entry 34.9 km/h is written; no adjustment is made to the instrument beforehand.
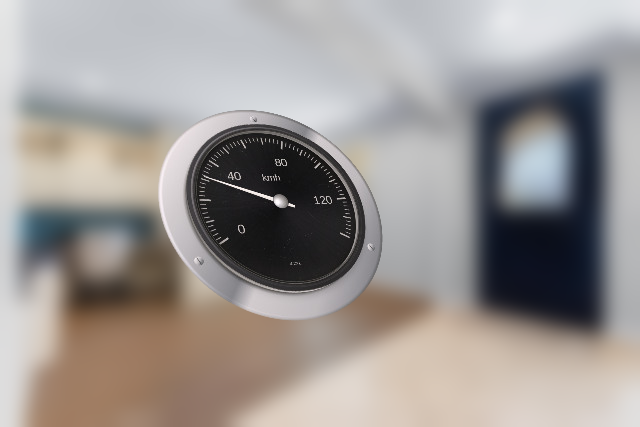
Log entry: 30 km/h
